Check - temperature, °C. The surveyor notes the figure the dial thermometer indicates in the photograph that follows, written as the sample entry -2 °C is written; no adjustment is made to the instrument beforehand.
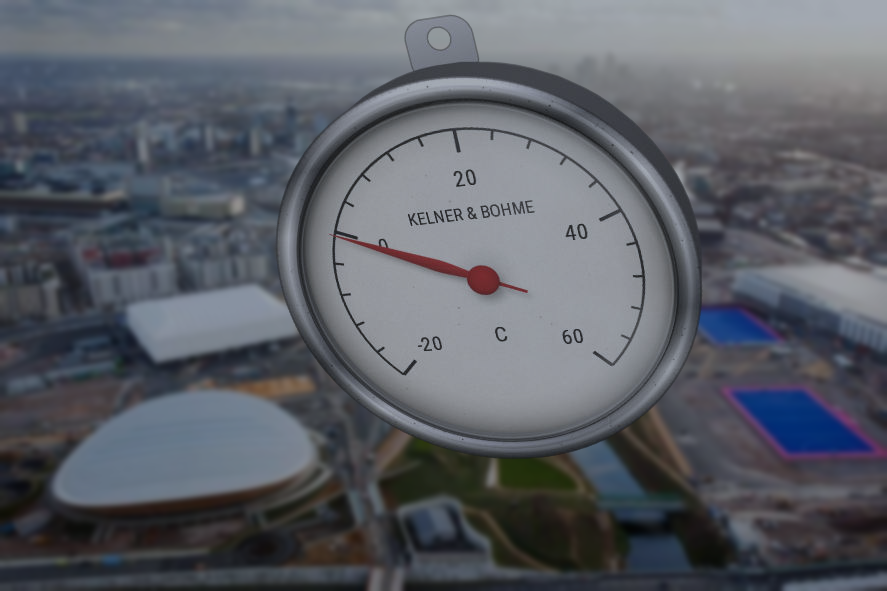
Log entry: 0 °C
